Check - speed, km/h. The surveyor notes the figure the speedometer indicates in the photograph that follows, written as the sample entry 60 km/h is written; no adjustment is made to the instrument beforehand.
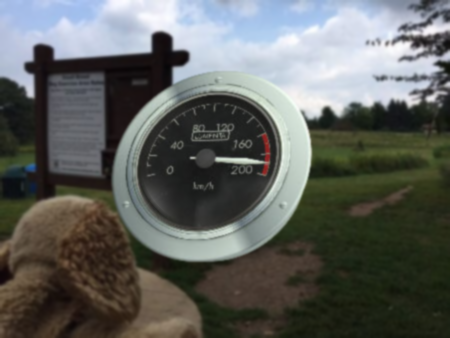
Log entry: 190 km/h
